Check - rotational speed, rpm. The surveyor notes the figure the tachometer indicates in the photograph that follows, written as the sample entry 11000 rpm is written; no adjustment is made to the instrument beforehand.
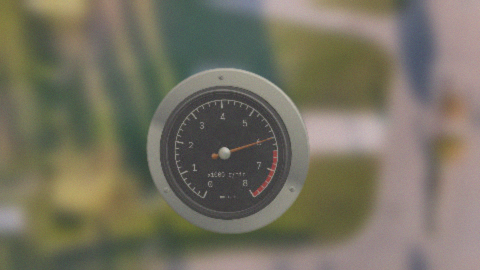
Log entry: 6000 rpm
